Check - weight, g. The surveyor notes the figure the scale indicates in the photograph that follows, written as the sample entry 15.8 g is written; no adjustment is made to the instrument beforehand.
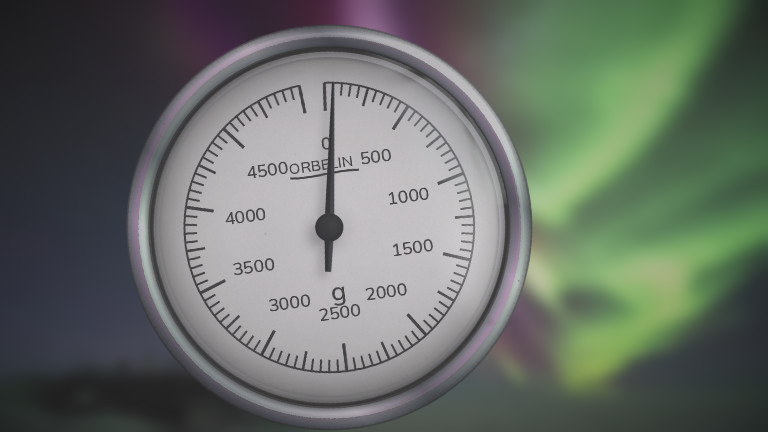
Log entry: 50 g
